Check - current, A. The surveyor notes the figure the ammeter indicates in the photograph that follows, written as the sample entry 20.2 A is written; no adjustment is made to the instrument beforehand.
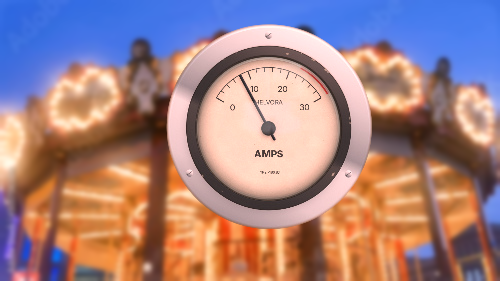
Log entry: 8 A
